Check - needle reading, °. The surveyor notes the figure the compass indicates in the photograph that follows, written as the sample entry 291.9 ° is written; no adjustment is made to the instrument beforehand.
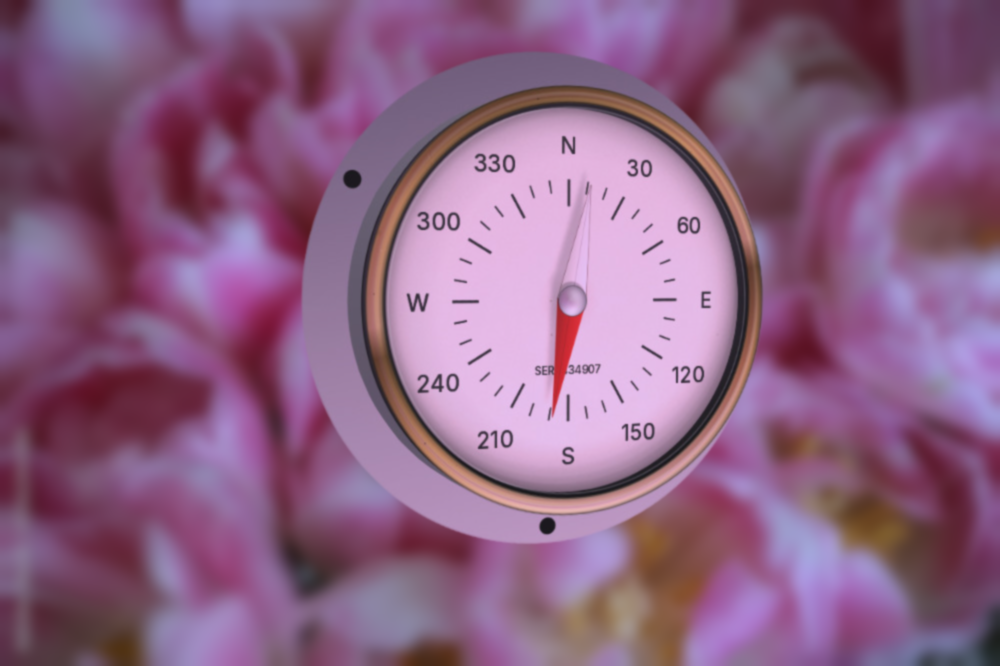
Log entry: 190 °
